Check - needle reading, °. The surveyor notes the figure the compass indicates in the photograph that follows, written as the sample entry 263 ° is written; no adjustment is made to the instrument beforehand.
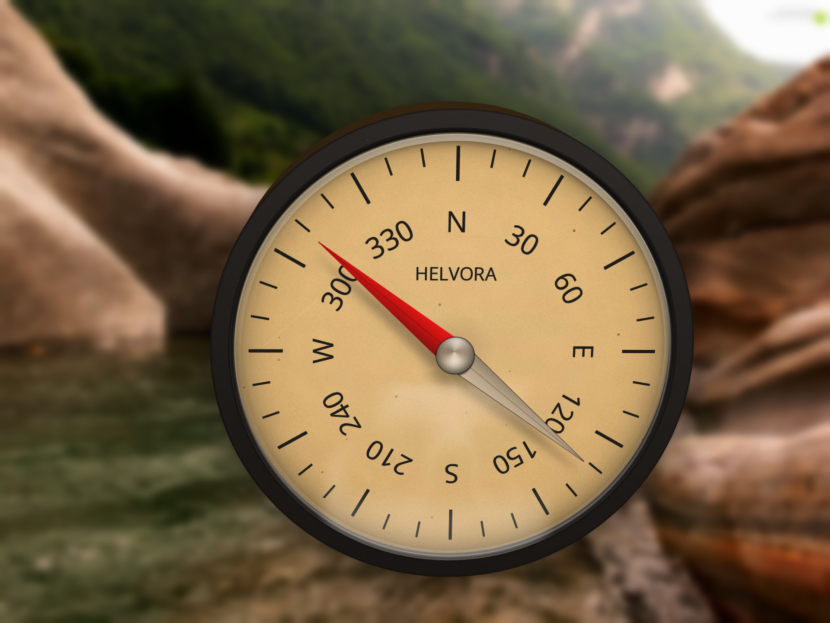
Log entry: 310 °
